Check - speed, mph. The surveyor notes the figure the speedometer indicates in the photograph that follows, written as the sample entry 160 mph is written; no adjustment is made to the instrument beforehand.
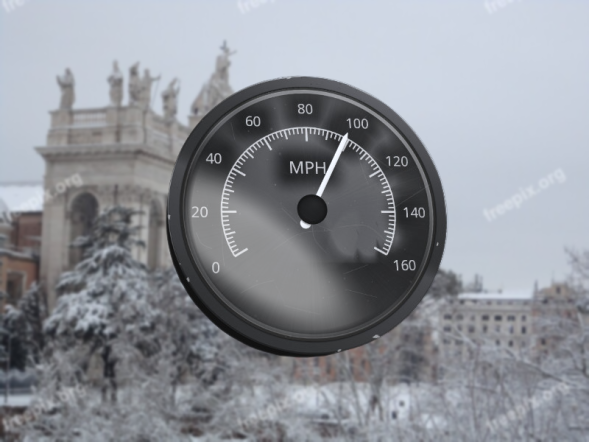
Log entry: 98 mph
